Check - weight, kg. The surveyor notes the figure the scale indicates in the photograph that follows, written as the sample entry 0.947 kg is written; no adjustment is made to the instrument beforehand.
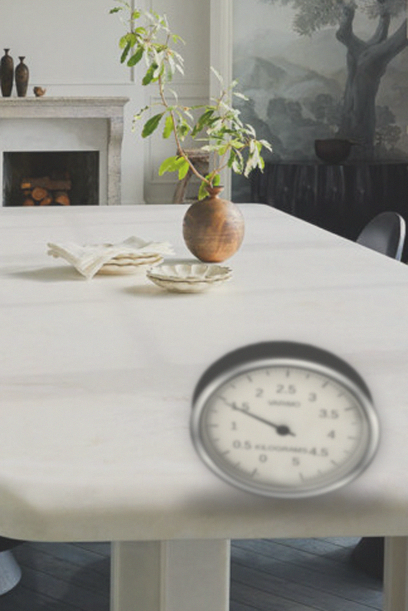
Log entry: 1.5 kg
